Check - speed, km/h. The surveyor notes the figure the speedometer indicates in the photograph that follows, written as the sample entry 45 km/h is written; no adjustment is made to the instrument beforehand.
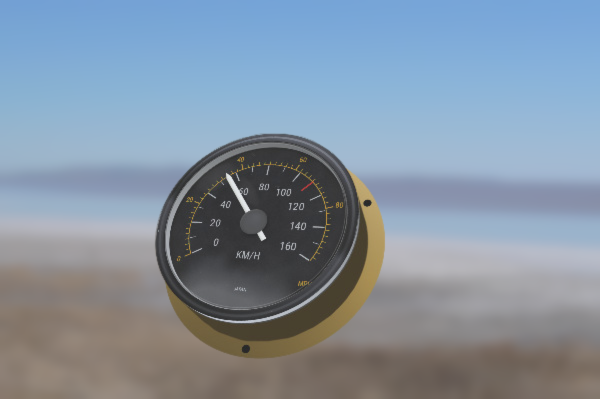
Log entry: 55 km/h
